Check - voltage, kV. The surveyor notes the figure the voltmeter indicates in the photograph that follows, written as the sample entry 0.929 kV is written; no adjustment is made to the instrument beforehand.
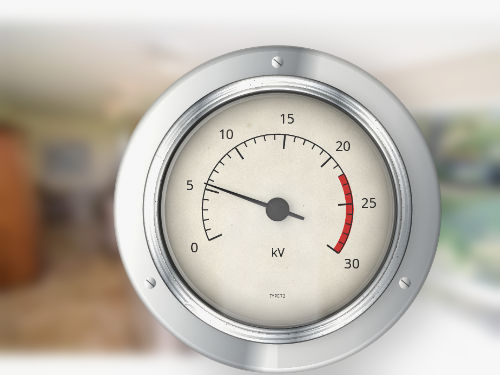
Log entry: 5.5 kV
